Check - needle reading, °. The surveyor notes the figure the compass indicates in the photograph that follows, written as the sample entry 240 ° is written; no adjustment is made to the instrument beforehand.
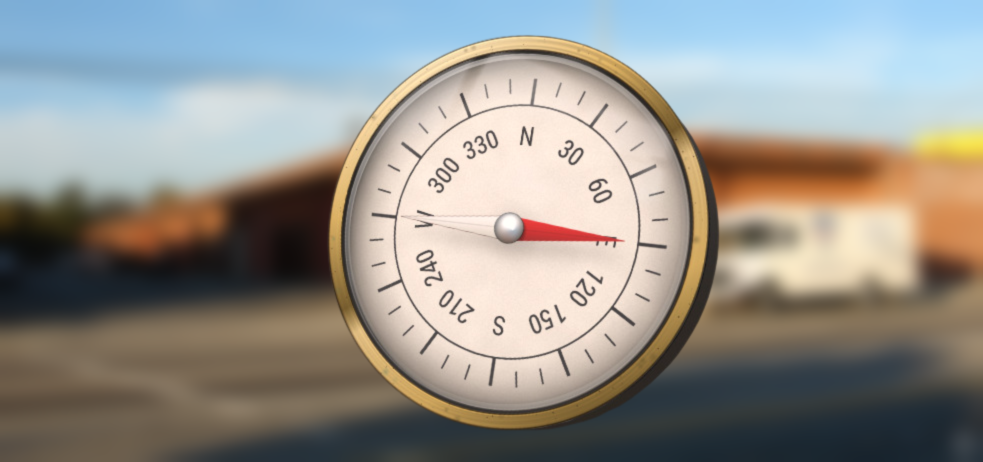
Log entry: 90 °
